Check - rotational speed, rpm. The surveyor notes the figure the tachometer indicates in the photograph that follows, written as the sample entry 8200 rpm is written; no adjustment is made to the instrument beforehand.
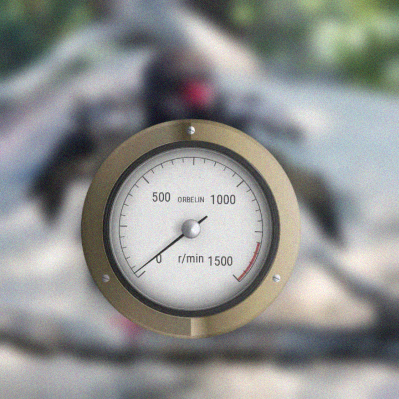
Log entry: 25 rpm
